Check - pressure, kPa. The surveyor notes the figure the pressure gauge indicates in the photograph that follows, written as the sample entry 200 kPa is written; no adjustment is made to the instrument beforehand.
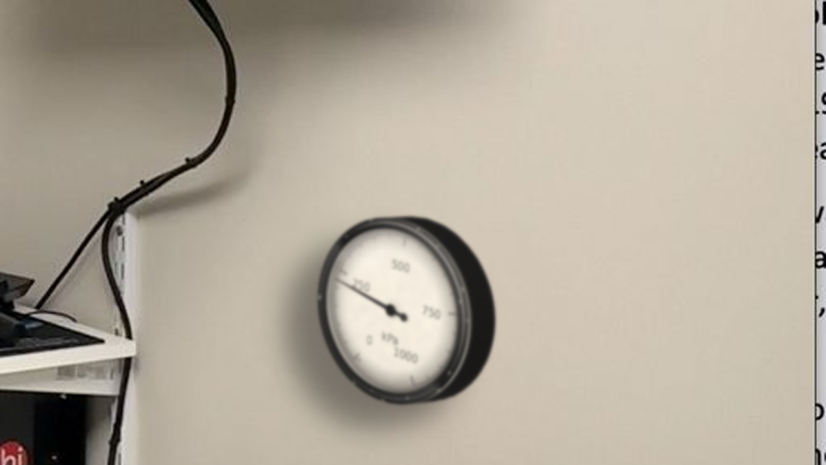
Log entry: 225 kPa
